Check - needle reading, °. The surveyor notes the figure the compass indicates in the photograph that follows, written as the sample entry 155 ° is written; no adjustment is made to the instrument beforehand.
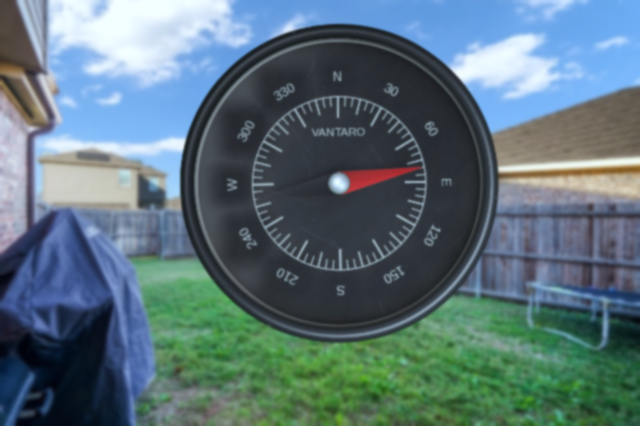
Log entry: 80 °
